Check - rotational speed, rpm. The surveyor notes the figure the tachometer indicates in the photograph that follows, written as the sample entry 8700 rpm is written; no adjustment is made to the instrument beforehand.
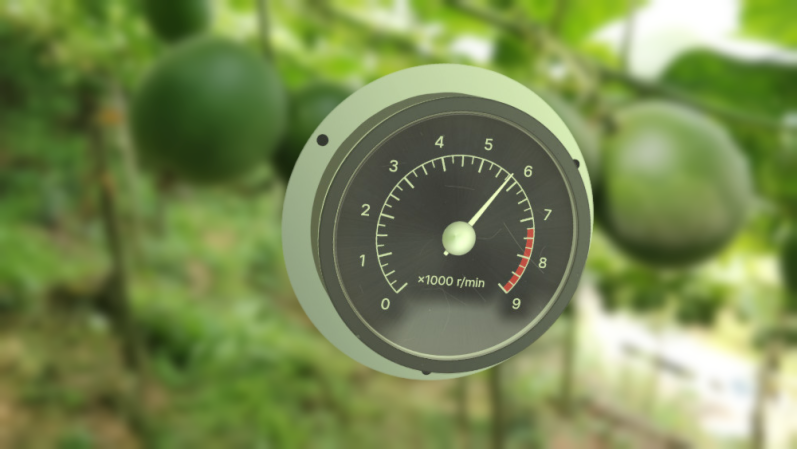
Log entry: 5750 rpm
